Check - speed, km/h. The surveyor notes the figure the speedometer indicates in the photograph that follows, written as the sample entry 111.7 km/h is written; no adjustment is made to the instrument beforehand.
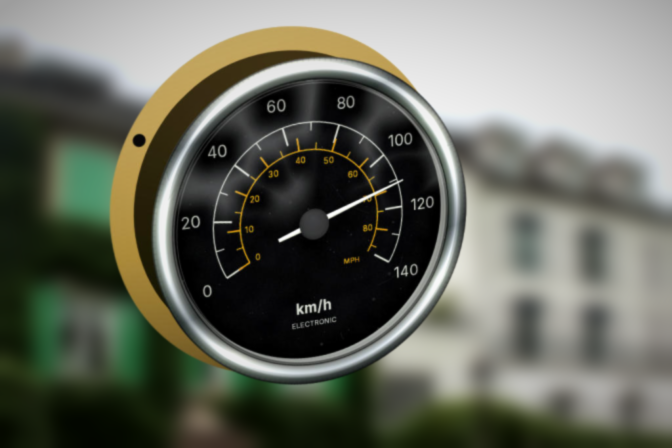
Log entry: 110 km/h
